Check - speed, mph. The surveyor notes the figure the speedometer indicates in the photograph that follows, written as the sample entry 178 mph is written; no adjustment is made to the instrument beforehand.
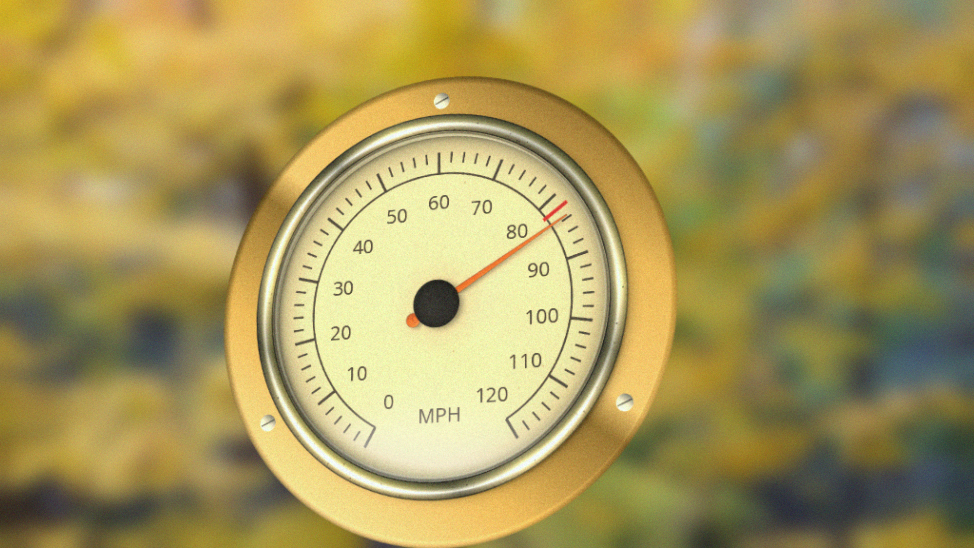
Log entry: 84 mph
